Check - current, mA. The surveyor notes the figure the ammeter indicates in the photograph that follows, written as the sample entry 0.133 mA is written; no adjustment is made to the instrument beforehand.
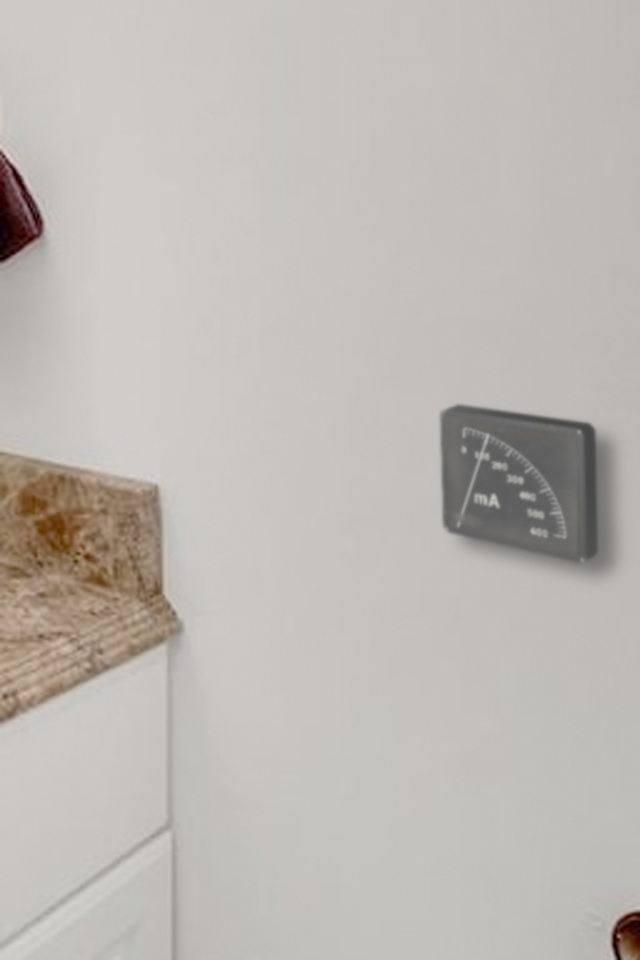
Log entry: 100 mA
